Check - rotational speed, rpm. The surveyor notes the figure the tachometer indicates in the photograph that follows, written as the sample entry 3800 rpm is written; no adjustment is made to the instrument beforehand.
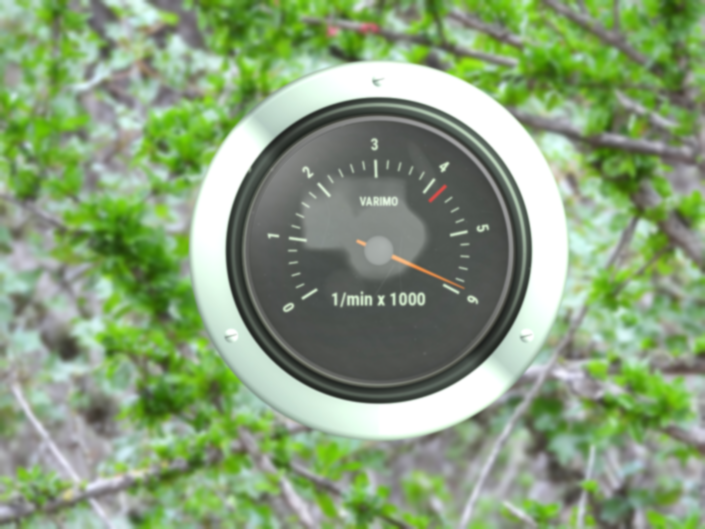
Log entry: 5900 rpm
